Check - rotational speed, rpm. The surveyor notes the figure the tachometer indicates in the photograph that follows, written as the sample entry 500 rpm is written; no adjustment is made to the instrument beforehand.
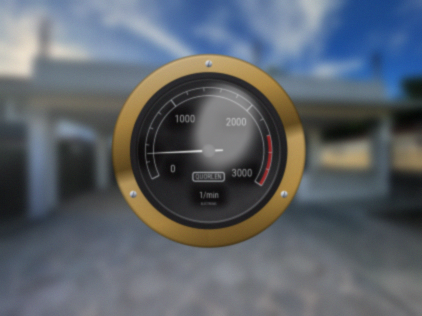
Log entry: 300 rpm
